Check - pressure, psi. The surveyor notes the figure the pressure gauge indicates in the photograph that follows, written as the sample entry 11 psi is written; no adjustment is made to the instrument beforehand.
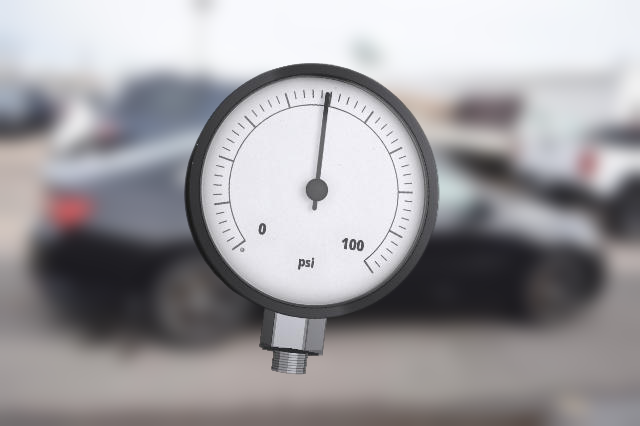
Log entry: 49 psi
